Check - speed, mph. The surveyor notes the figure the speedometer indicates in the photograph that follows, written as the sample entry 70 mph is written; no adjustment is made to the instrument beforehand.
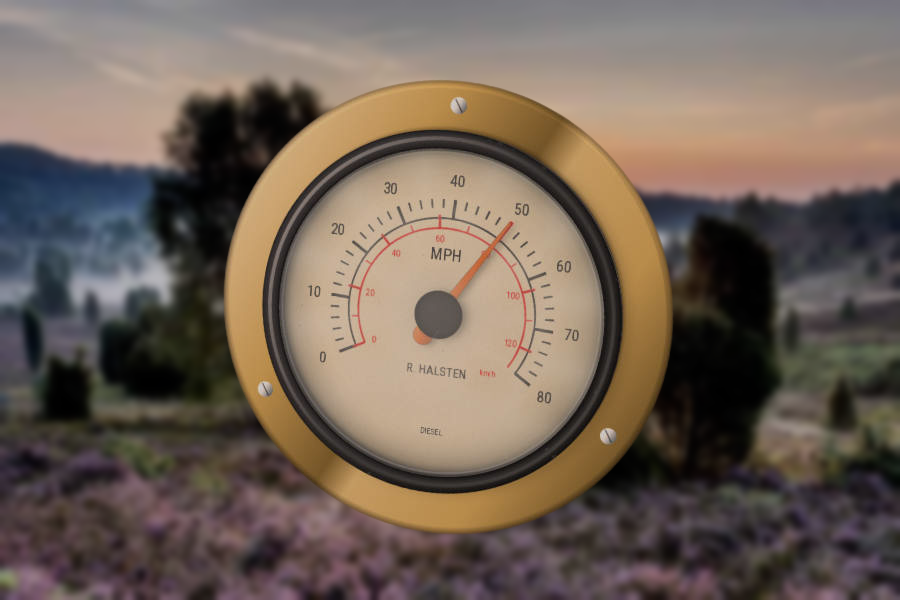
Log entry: 50 mph
